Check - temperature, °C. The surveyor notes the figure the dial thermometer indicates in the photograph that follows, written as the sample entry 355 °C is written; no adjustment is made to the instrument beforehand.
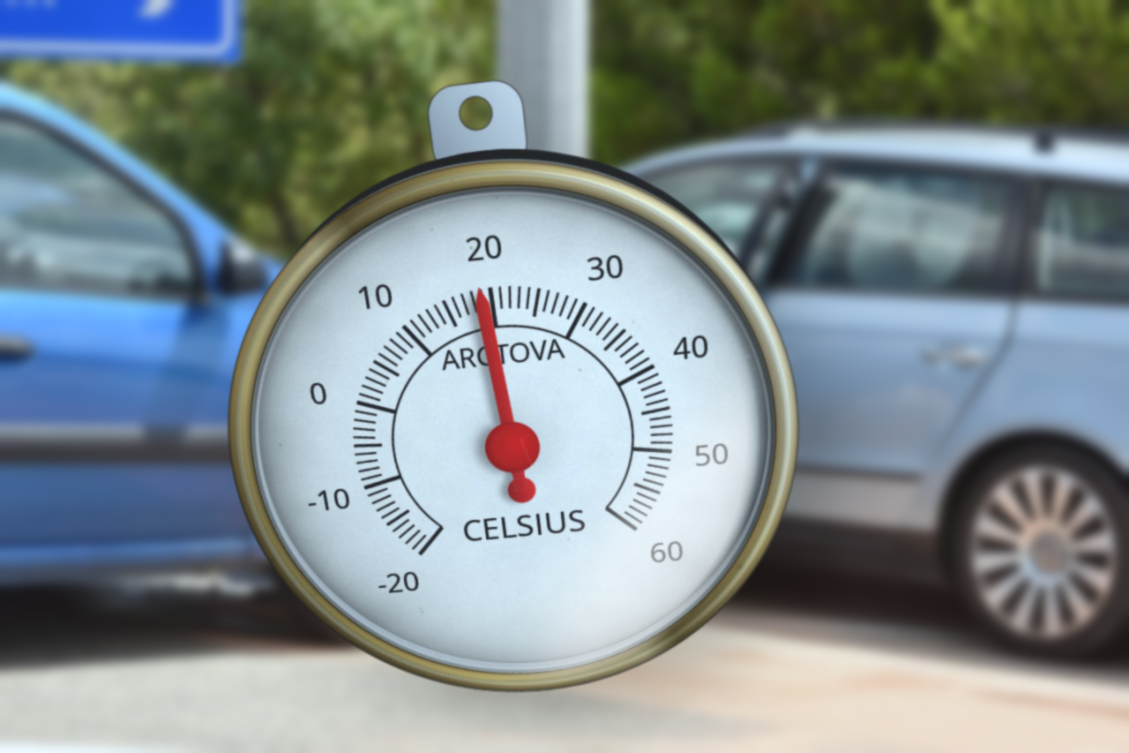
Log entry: 19 °C
